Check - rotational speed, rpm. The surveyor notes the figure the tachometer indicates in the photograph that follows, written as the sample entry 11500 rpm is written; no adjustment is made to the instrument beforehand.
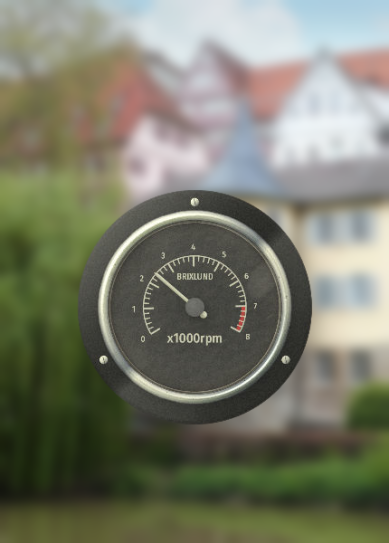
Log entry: 2400 rpm
